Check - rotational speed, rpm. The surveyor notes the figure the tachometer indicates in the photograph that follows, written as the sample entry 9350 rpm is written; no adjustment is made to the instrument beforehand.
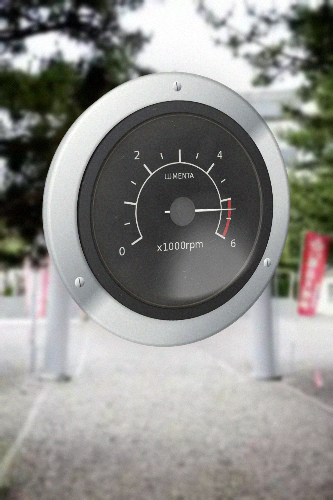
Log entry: 5250 rpm
